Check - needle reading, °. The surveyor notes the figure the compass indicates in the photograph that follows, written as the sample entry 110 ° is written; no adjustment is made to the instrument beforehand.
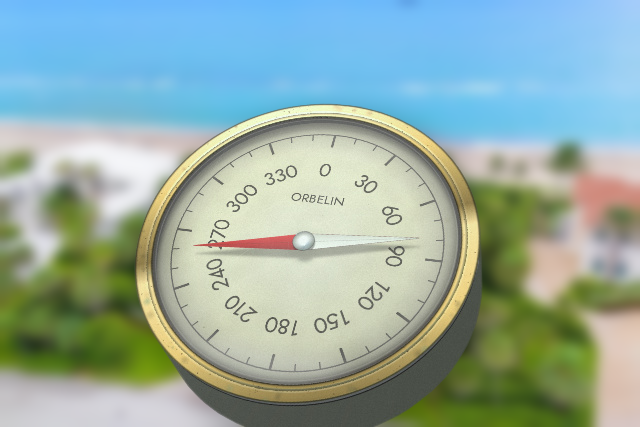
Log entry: 260 °
